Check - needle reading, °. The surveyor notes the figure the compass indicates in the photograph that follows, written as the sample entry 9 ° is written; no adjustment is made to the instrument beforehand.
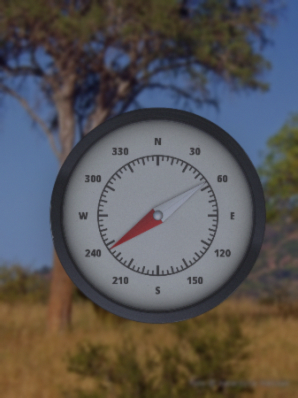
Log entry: 235 °
